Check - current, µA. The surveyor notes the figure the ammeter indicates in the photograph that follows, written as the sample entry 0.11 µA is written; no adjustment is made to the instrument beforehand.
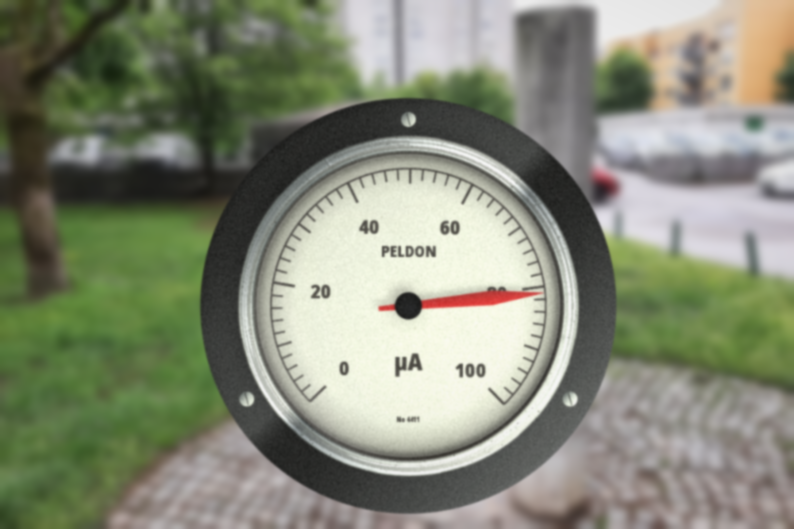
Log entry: 81 µA
